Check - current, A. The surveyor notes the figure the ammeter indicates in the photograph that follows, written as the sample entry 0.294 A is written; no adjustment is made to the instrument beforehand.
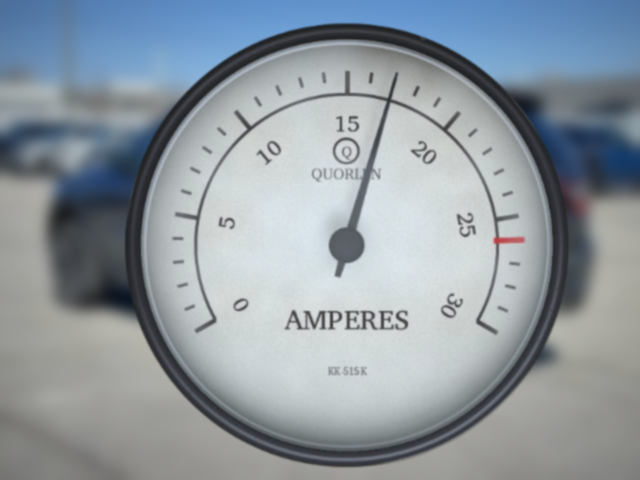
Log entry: 17 A
